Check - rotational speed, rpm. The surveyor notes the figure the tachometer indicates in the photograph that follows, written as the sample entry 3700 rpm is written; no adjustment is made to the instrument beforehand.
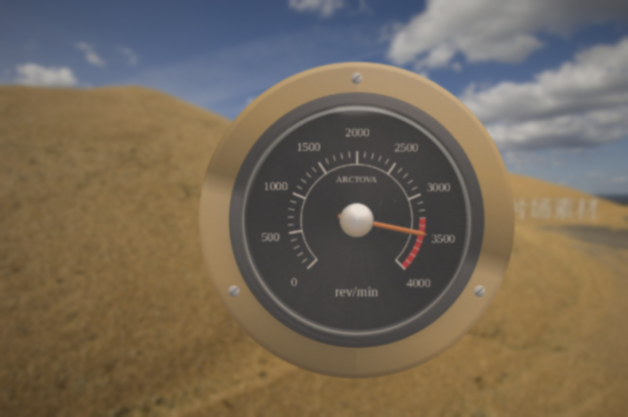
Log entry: 3500 rpm
